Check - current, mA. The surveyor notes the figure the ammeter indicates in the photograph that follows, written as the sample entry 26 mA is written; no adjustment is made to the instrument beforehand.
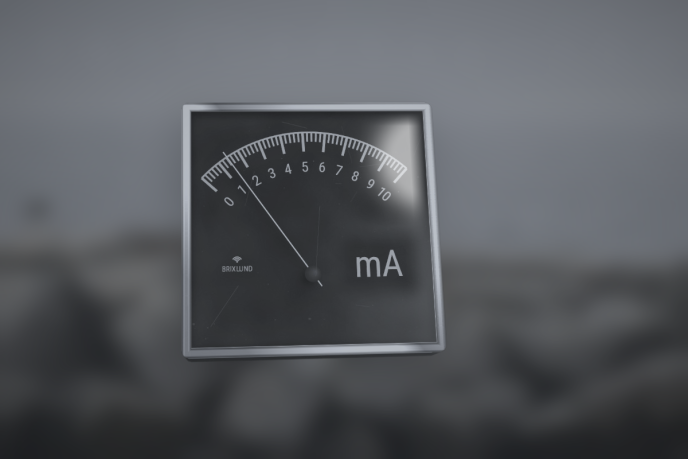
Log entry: 1.4 mA
